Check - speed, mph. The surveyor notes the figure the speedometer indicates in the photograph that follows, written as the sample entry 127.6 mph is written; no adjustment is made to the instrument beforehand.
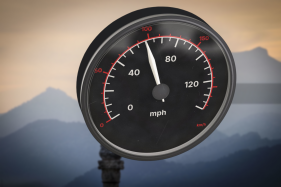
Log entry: 60 mph
